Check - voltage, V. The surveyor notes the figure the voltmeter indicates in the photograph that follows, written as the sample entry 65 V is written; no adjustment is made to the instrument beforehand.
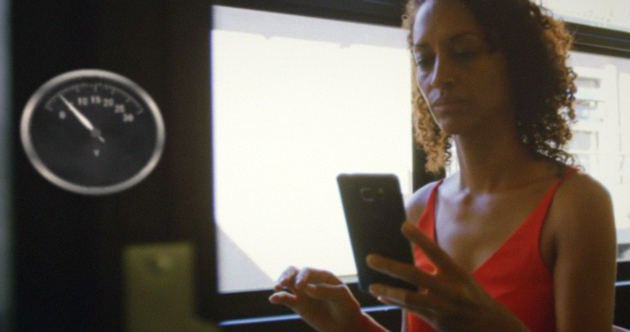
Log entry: 5 V
